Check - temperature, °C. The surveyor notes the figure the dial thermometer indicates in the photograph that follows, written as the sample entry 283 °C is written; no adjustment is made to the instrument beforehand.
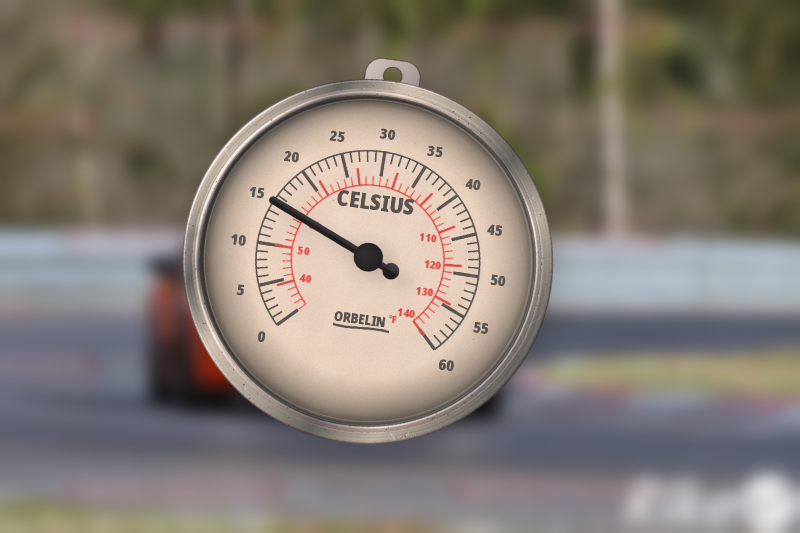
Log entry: 15 °C
